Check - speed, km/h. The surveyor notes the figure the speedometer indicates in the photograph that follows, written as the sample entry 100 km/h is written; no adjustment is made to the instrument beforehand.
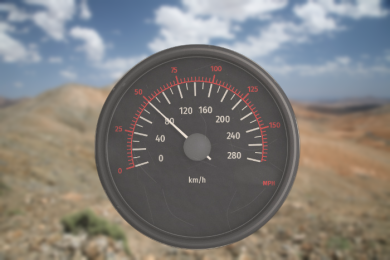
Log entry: 80 km/h
